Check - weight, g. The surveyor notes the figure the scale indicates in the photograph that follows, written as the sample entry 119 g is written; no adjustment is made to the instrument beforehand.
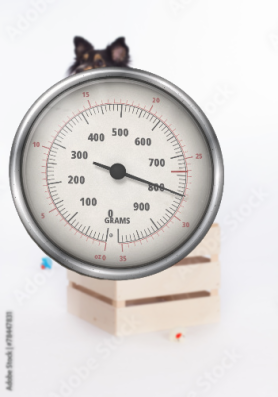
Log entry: 800 g
